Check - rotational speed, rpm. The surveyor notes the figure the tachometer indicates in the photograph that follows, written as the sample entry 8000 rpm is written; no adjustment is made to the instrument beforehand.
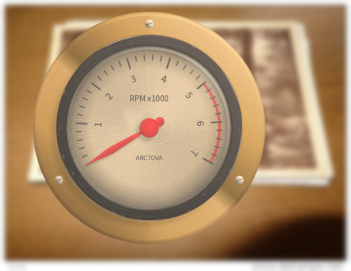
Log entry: 0 rpm
